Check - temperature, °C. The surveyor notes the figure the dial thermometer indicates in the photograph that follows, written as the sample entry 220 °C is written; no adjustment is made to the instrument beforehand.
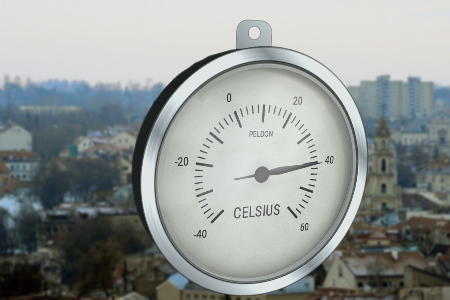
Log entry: 40 °C
